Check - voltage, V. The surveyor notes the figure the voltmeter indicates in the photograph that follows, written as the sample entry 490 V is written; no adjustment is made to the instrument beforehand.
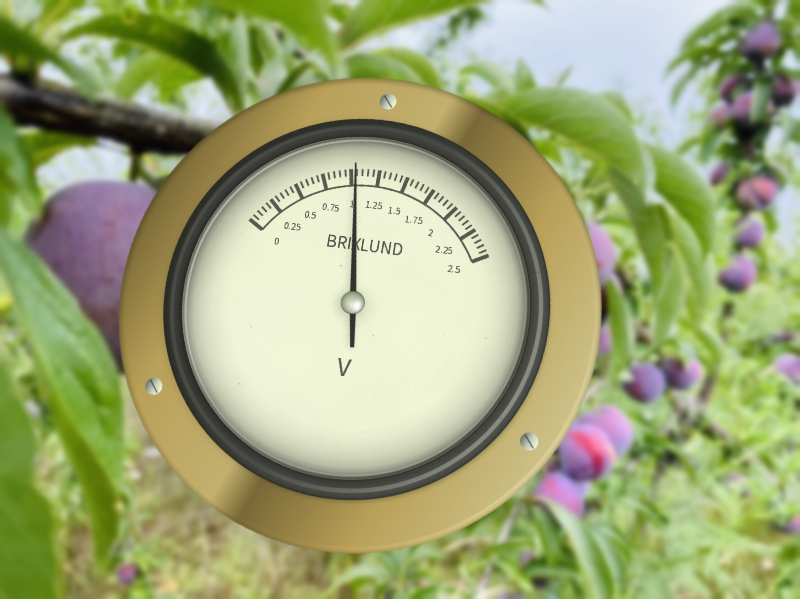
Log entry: 1.05 V
